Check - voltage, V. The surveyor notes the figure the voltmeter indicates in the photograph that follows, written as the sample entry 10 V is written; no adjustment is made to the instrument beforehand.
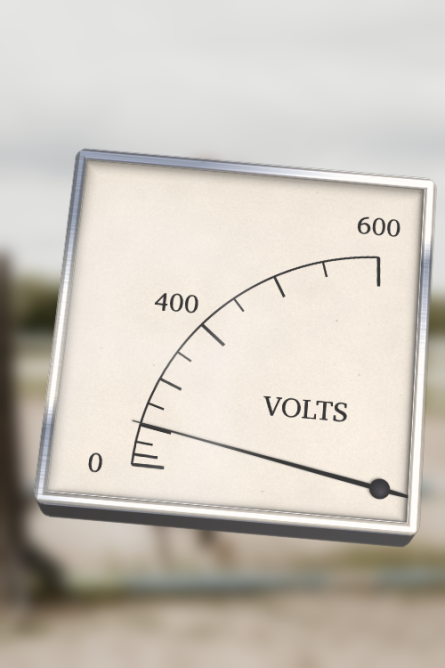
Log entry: 200 V
